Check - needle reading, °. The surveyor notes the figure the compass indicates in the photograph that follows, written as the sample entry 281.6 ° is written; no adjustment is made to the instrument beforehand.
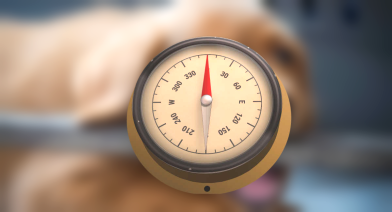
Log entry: 0 °
